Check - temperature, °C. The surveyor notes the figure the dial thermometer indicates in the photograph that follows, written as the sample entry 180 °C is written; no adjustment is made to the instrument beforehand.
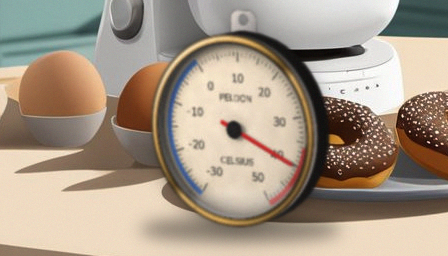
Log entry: 40 °C
